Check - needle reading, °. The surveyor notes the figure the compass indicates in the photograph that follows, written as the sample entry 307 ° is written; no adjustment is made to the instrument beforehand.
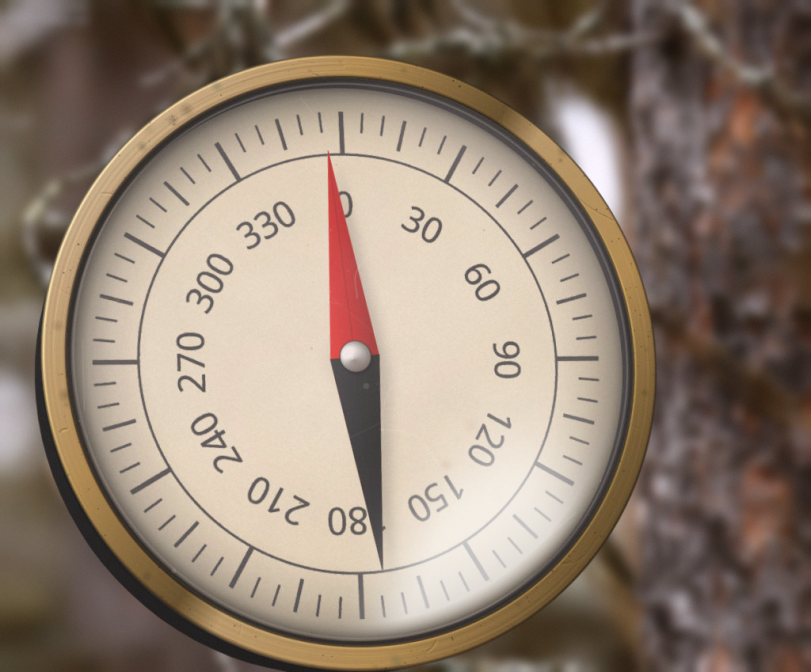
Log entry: 355 °
